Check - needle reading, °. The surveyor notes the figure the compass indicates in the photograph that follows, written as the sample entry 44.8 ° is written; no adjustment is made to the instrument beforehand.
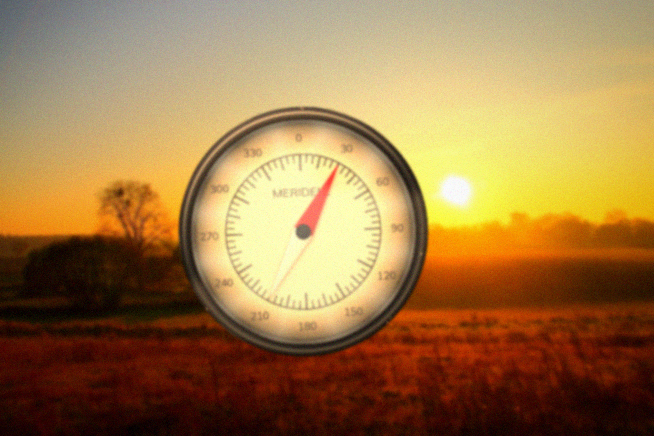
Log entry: 30 °
